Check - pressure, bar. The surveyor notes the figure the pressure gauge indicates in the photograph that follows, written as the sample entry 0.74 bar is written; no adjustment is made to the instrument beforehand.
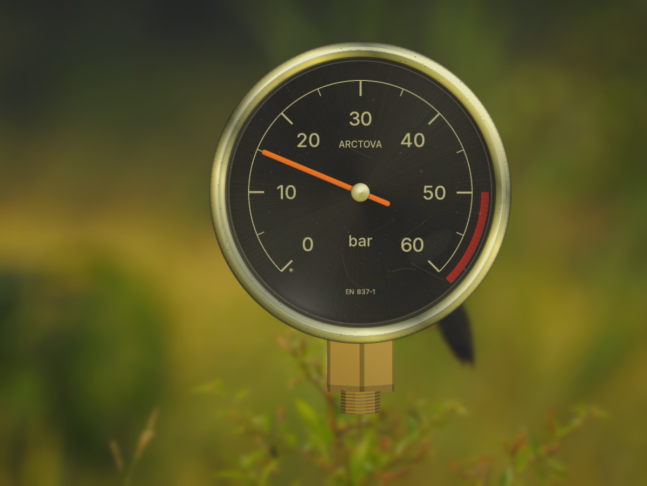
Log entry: 15 bar
